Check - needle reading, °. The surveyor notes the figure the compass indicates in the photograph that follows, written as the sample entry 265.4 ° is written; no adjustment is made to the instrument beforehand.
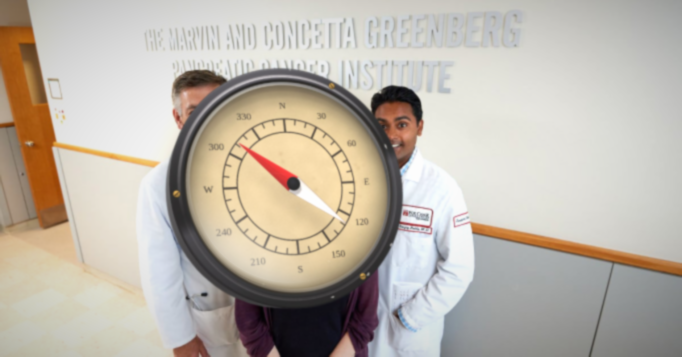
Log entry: 310 °
